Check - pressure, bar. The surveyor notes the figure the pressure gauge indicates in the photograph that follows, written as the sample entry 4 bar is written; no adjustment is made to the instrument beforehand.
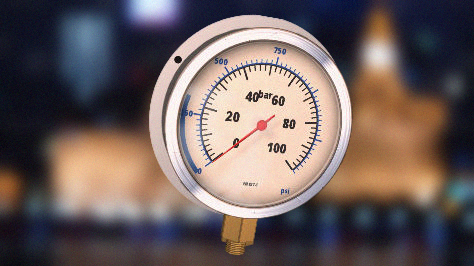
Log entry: 0 bar
